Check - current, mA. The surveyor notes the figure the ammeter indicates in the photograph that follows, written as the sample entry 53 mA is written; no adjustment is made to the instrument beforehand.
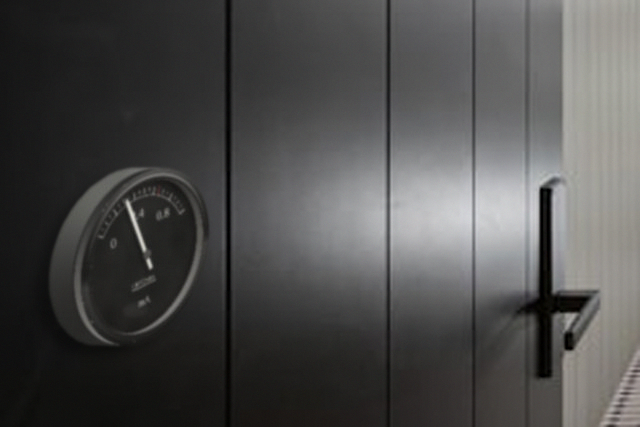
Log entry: 0.3 mA
